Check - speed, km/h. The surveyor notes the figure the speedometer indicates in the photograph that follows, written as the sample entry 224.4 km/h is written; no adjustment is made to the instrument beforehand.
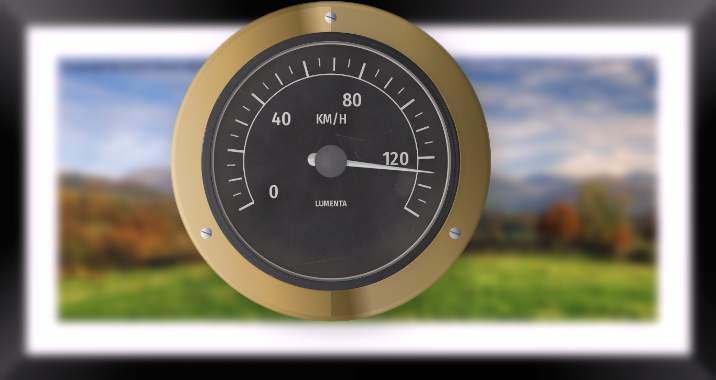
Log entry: 125 km/h
